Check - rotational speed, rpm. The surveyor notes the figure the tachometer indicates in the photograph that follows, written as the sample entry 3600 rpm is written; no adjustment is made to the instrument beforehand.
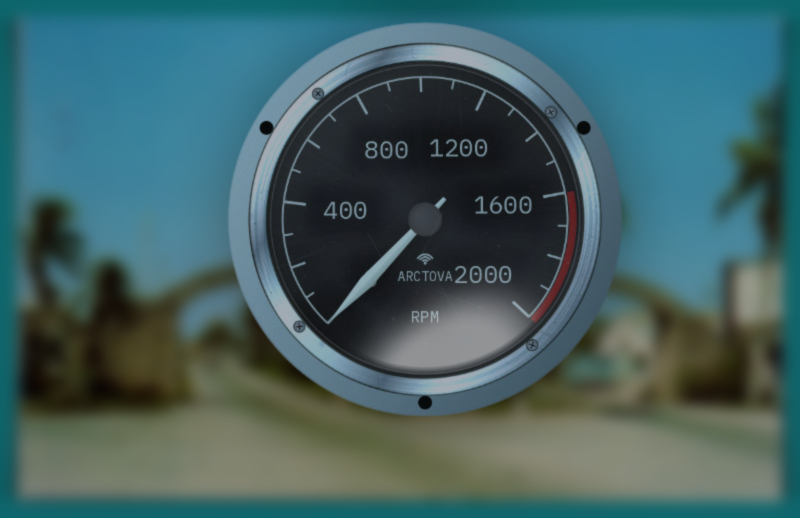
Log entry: 0 rpm
